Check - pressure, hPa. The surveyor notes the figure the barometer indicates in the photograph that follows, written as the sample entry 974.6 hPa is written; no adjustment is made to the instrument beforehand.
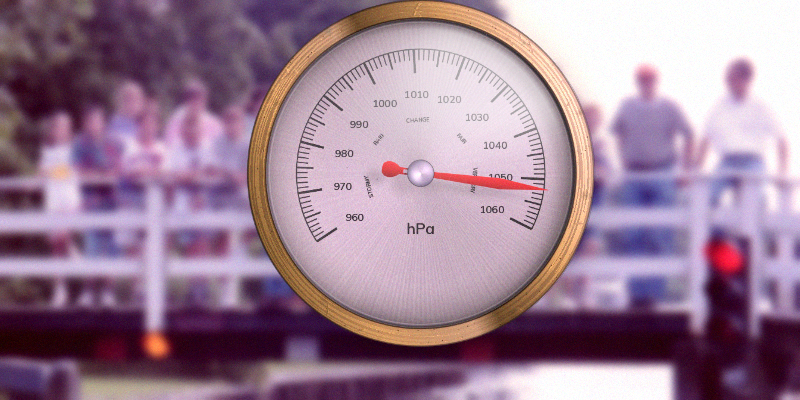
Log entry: 1052 hPa
